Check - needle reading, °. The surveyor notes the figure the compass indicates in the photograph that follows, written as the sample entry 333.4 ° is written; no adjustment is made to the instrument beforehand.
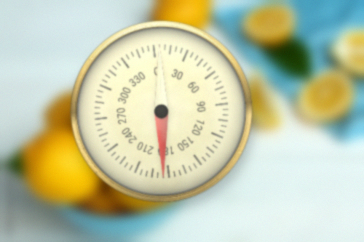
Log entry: 185 °
